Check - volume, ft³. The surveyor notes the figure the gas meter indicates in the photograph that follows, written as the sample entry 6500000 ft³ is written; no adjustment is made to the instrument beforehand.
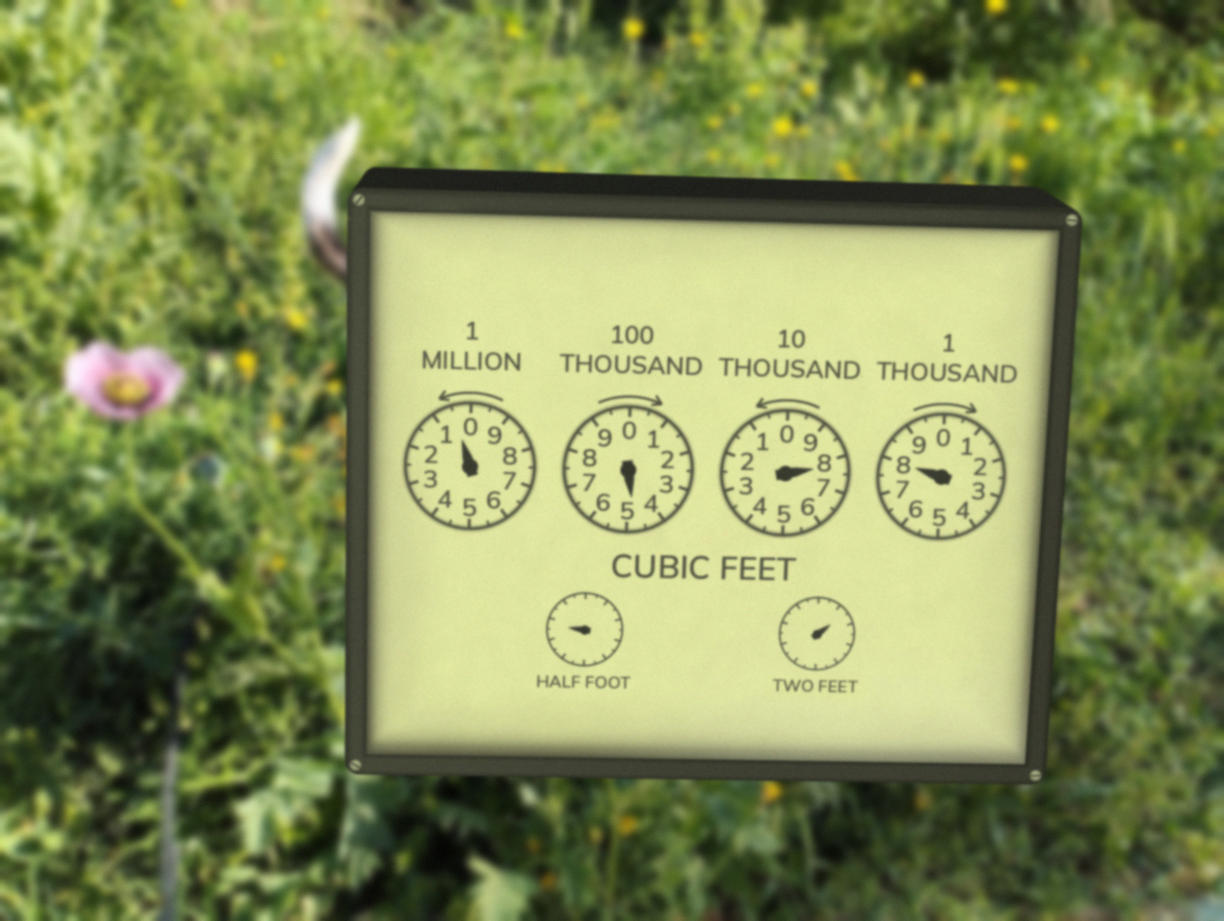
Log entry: 47800 ft³
